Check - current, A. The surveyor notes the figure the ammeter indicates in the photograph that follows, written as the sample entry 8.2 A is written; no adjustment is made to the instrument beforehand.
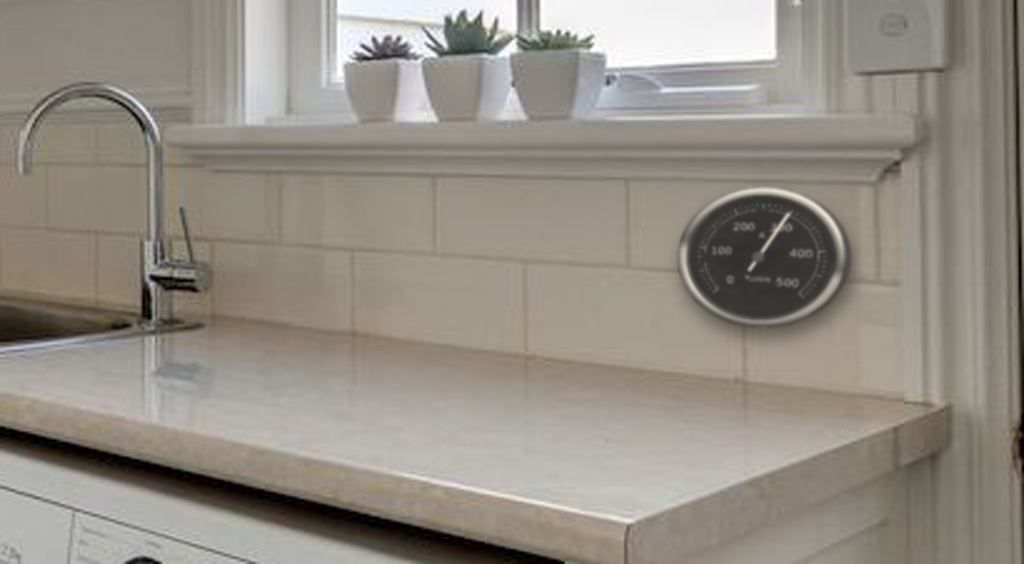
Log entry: 300 A
